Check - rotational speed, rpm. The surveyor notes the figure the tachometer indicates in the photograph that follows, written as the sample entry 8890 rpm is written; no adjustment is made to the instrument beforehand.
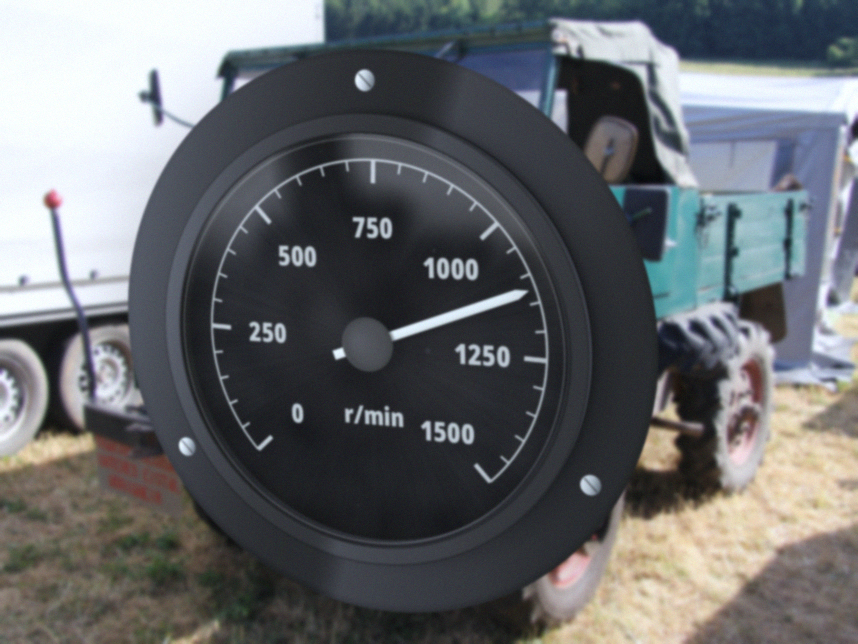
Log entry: 1125 rpm
